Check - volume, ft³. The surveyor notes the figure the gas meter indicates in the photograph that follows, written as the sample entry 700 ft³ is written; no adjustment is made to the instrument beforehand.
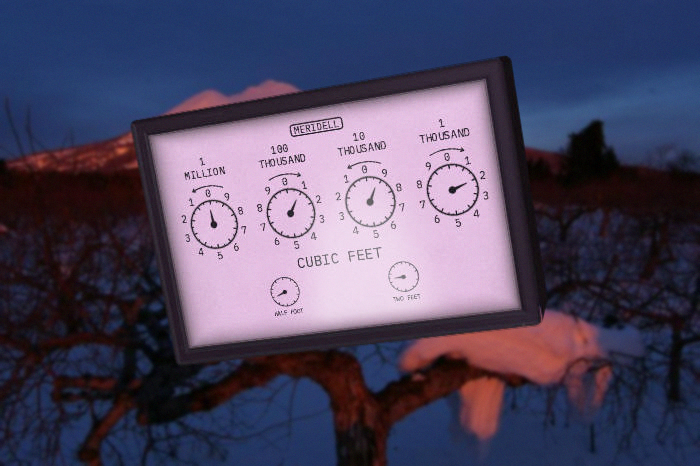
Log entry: 9200 ft³
